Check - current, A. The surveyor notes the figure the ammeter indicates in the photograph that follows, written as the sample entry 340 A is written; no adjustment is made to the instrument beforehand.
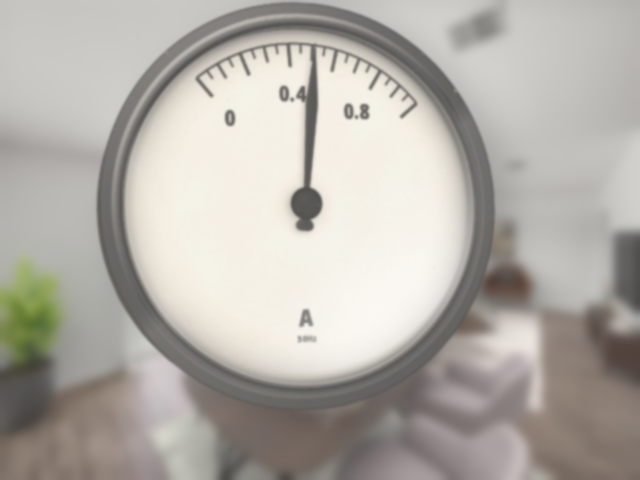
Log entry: 0.5 A
